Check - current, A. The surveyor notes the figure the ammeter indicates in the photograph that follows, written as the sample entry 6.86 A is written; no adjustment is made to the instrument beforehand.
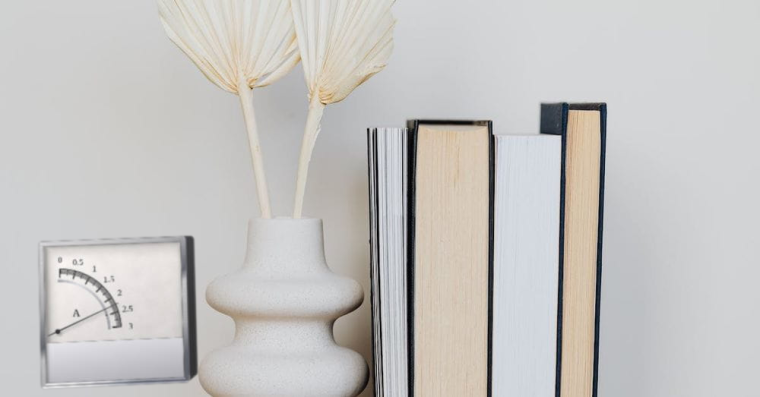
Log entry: 2.25 A
